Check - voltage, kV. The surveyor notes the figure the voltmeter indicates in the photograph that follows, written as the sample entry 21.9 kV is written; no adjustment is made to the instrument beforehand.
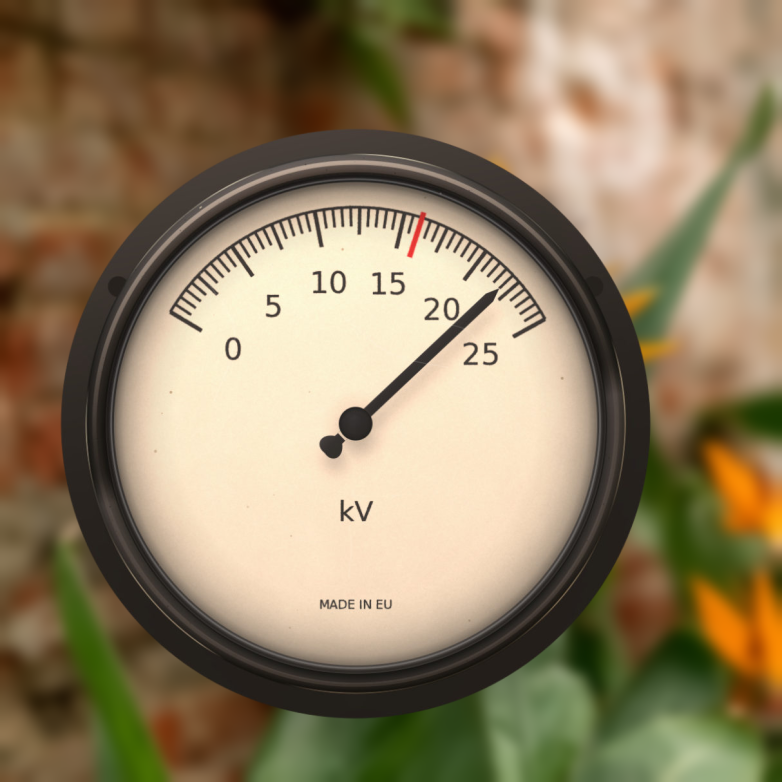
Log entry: 22 kV
